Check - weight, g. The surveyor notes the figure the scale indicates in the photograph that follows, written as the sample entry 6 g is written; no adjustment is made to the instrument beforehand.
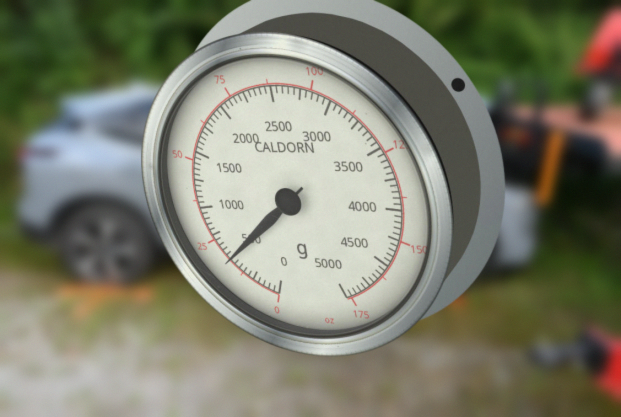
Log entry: 500 g
